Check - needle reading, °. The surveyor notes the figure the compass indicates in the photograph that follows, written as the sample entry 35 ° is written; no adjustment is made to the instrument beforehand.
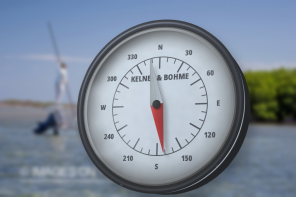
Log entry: 170 °
